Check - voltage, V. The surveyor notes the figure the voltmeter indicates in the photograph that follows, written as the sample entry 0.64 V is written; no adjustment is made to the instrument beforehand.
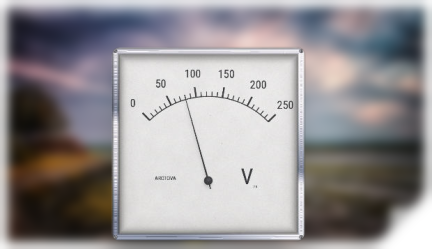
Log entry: 80 V
